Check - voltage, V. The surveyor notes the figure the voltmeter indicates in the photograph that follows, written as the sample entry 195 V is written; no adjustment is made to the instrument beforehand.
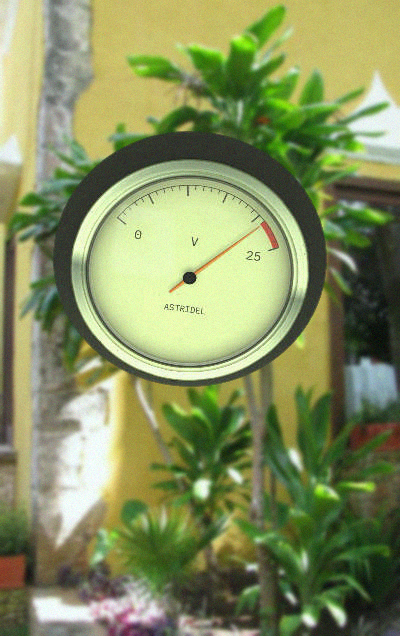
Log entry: 21 V
